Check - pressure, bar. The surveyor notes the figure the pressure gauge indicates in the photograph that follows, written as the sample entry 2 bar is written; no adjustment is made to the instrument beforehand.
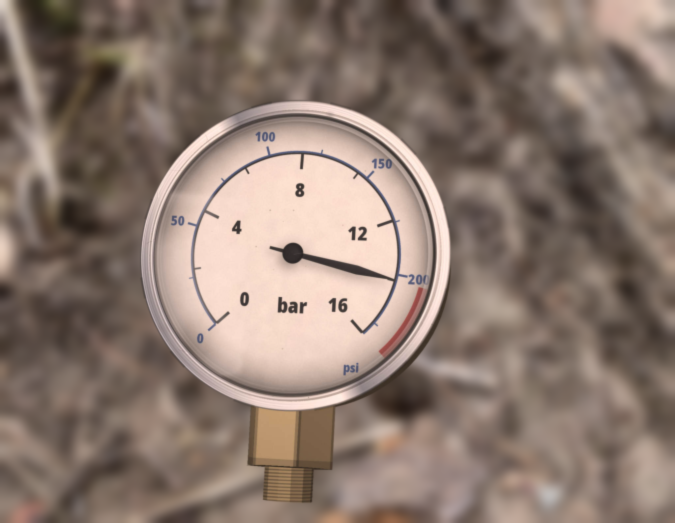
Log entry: 14 bar
